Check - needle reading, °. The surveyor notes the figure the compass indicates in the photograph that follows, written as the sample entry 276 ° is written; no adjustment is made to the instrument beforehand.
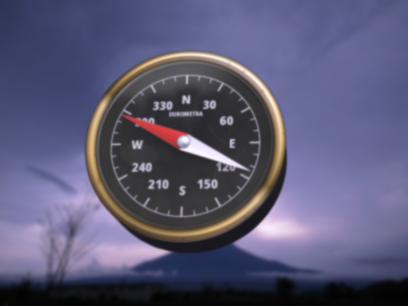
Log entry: 295 °
